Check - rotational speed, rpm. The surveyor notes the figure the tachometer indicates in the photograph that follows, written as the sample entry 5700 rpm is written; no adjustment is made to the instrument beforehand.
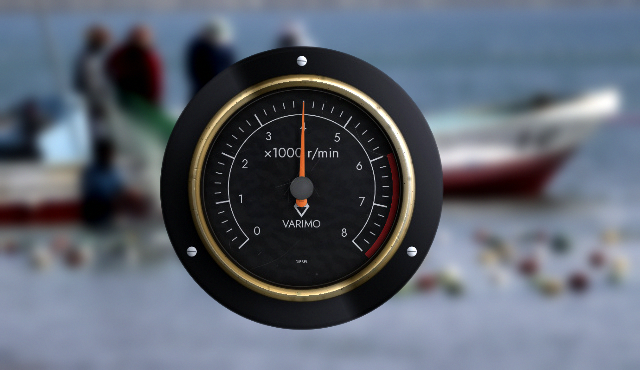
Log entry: 4000 rpm
